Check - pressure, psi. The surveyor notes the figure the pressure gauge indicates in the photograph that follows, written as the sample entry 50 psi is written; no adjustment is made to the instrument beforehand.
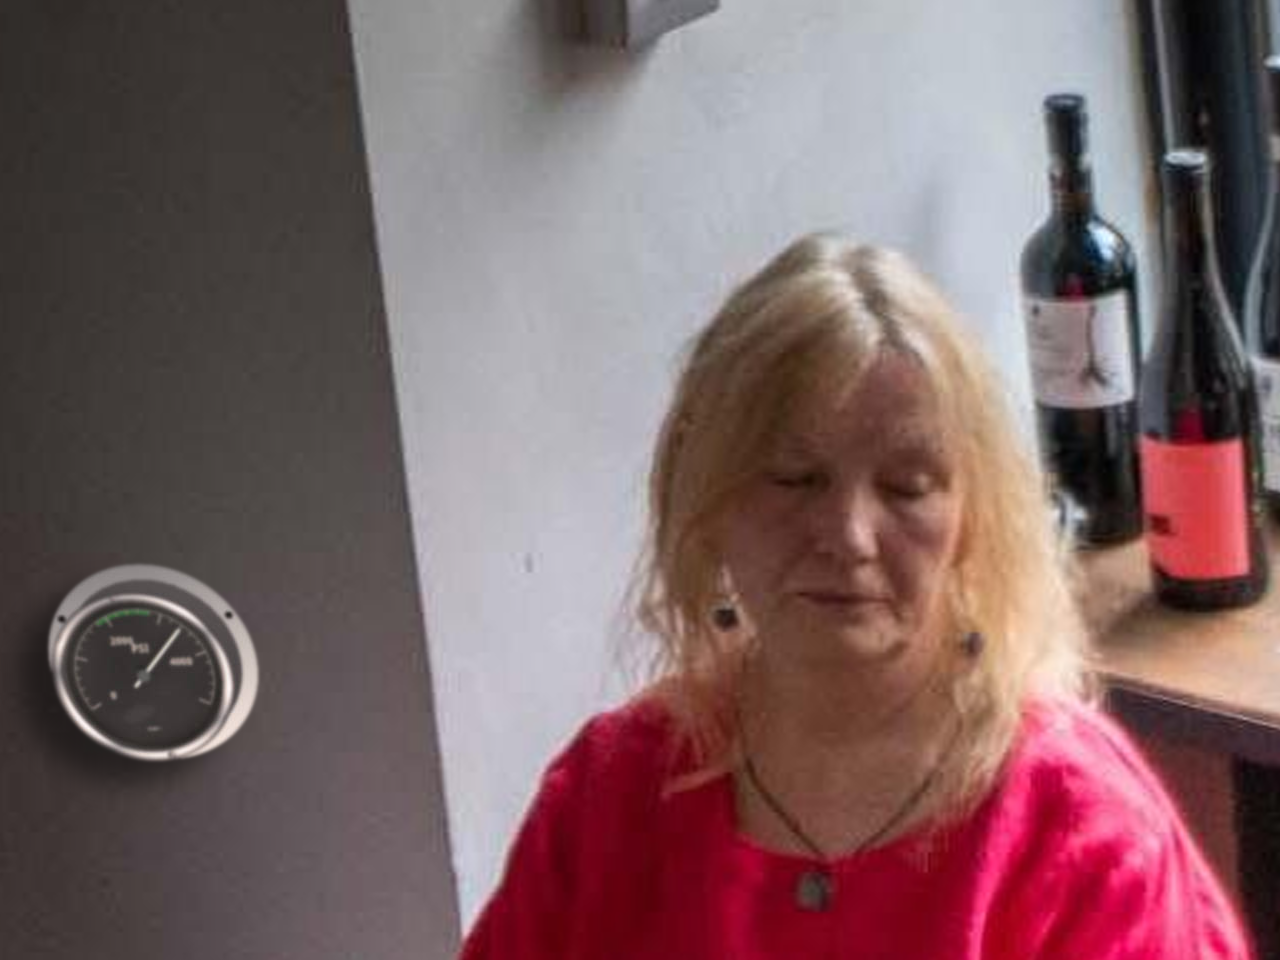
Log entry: 3400 psi
